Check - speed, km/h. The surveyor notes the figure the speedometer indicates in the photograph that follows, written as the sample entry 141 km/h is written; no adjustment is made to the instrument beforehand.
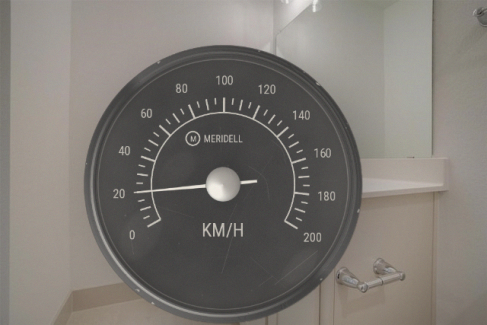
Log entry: 20 km/h
